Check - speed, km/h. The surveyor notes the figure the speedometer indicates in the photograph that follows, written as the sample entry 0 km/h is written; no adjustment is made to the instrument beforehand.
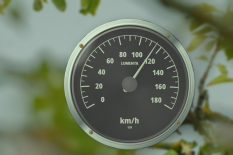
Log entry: 115 km/h
